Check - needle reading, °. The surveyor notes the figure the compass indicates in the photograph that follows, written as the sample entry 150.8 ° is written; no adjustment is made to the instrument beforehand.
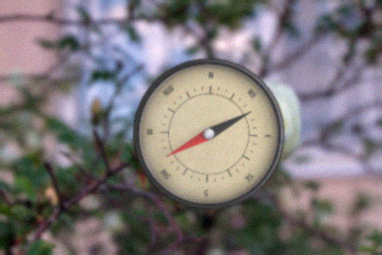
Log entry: 240 °
